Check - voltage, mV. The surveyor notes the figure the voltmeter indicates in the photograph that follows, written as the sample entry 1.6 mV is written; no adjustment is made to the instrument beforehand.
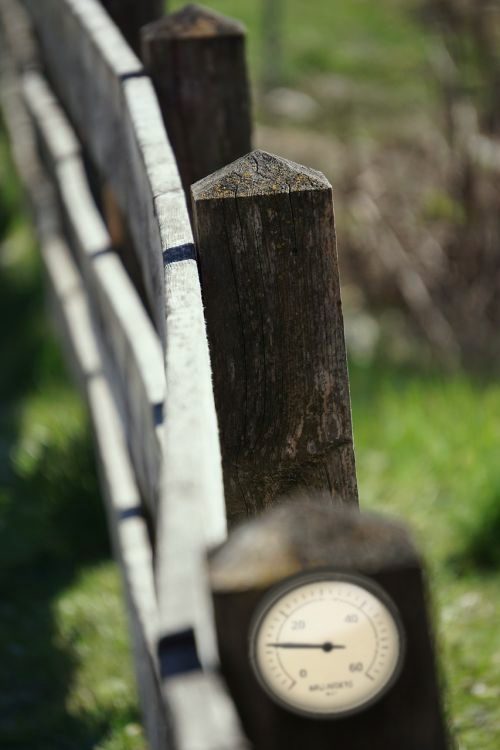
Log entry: 12 mV
